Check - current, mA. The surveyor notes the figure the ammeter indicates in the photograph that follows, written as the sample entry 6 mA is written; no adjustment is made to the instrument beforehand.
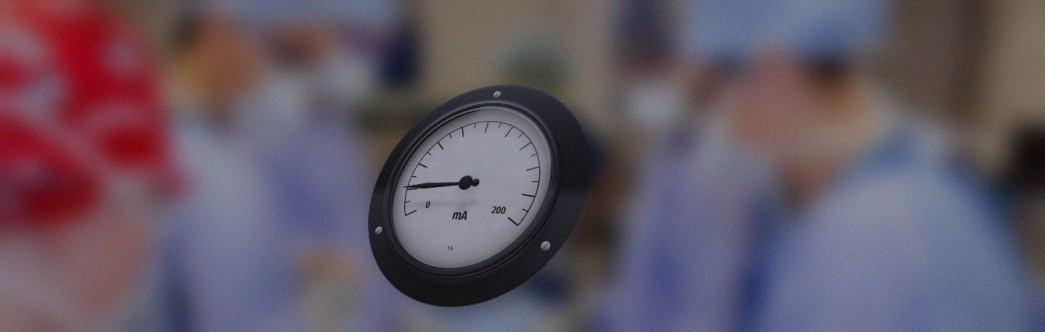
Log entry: 20 mA
